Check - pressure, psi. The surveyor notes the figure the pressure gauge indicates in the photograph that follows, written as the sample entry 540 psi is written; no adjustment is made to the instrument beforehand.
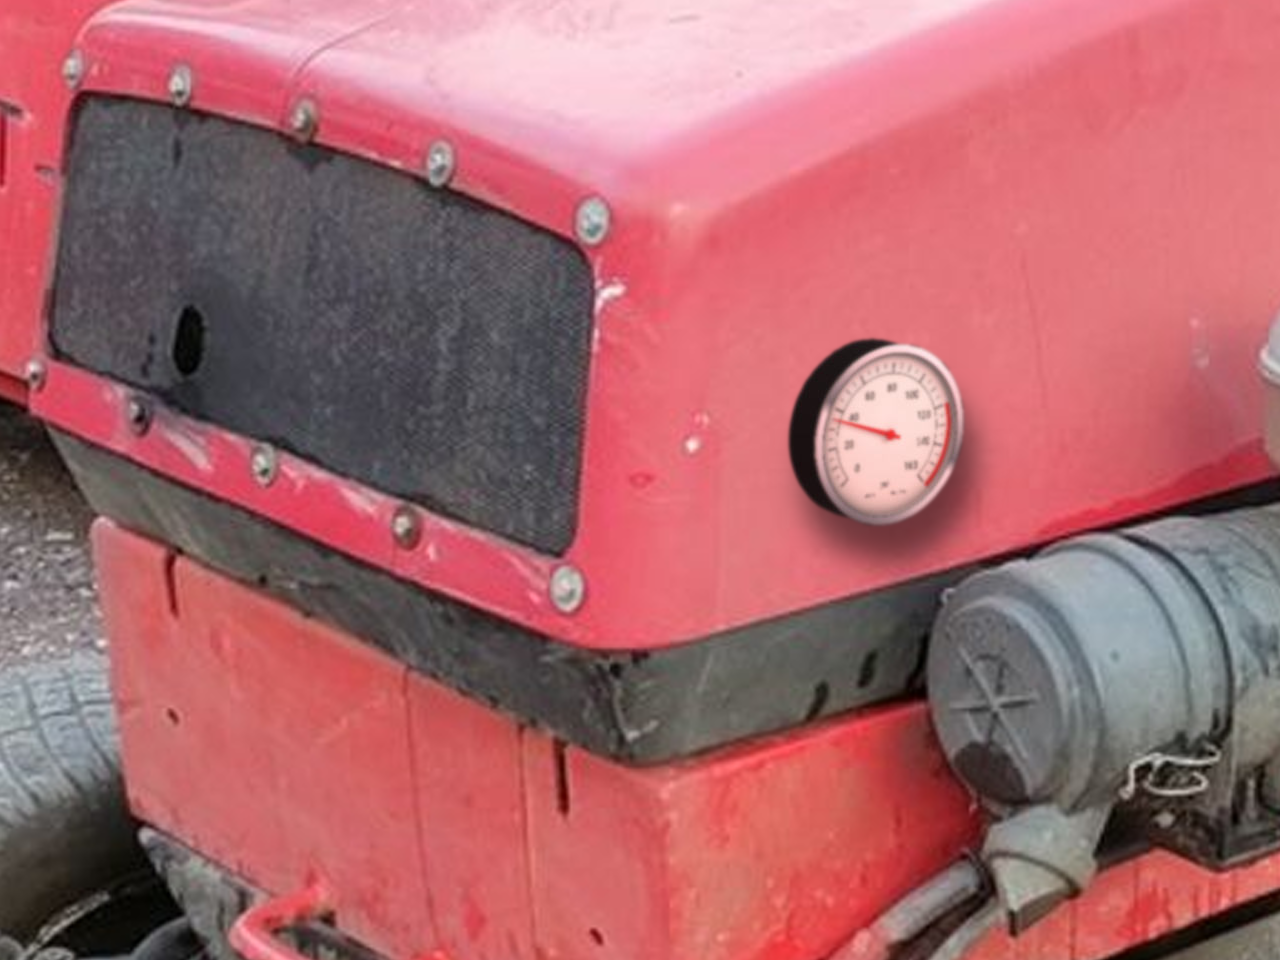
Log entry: 35 psi
